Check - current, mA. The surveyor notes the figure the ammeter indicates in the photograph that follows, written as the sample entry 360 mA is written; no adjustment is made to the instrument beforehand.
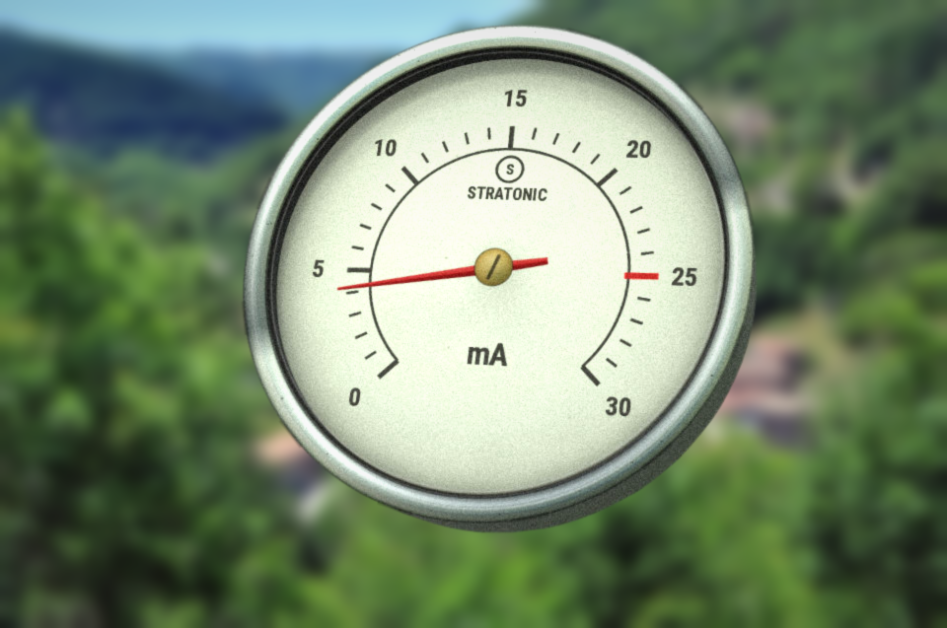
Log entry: 4 mA
